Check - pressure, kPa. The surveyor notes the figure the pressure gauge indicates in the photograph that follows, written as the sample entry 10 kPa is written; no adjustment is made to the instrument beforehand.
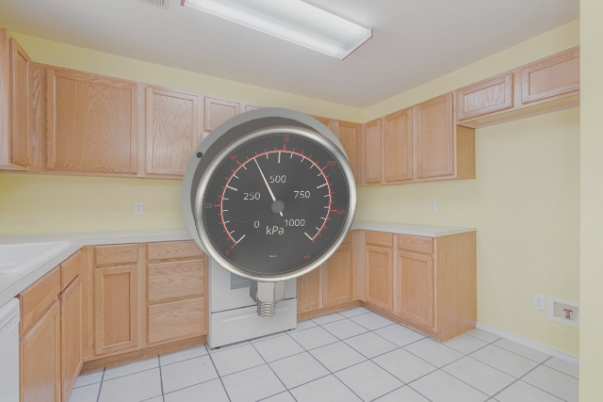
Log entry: 400 kPa
